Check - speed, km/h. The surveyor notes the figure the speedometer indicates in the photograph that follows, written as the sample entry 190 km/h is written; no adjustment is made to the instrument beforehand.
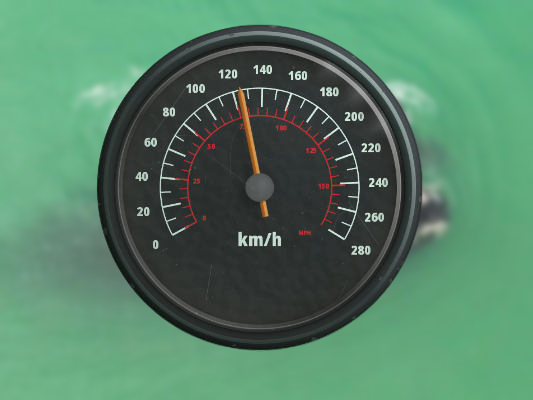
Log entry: 125 km/h
